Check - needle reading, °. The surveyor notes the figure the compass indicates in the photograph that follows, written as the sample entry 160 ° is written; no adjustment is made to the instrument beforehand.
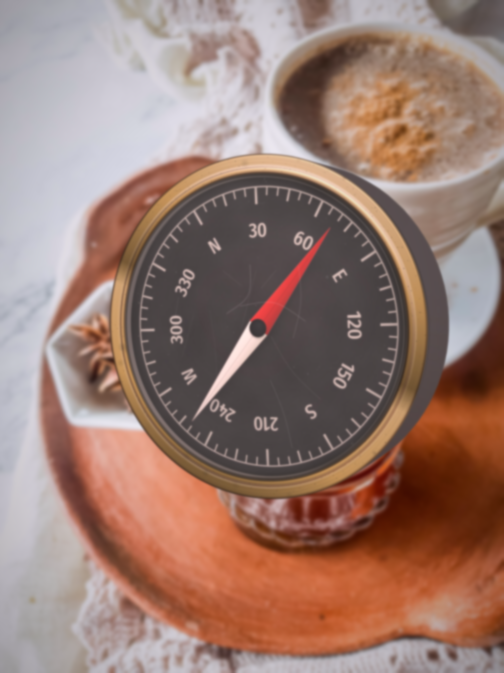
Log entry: 70 °
